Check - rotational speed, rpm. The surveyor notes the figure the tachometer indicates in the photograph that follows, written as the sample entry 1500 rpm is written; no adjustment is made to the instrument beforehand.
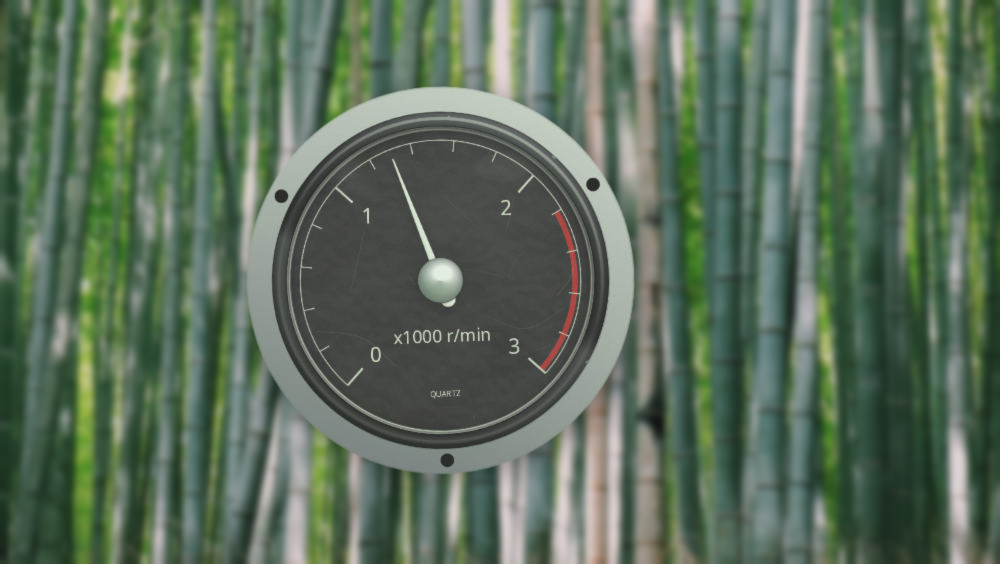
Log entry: 1300 rpm
